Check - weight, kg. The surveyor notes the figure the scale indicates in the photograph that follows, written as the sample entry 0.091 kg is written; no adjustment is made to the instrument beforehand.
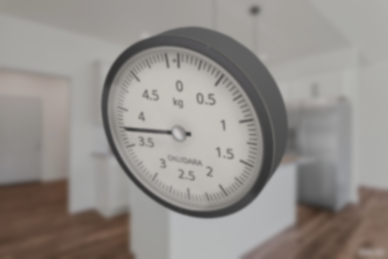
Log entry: 3.75 kg
